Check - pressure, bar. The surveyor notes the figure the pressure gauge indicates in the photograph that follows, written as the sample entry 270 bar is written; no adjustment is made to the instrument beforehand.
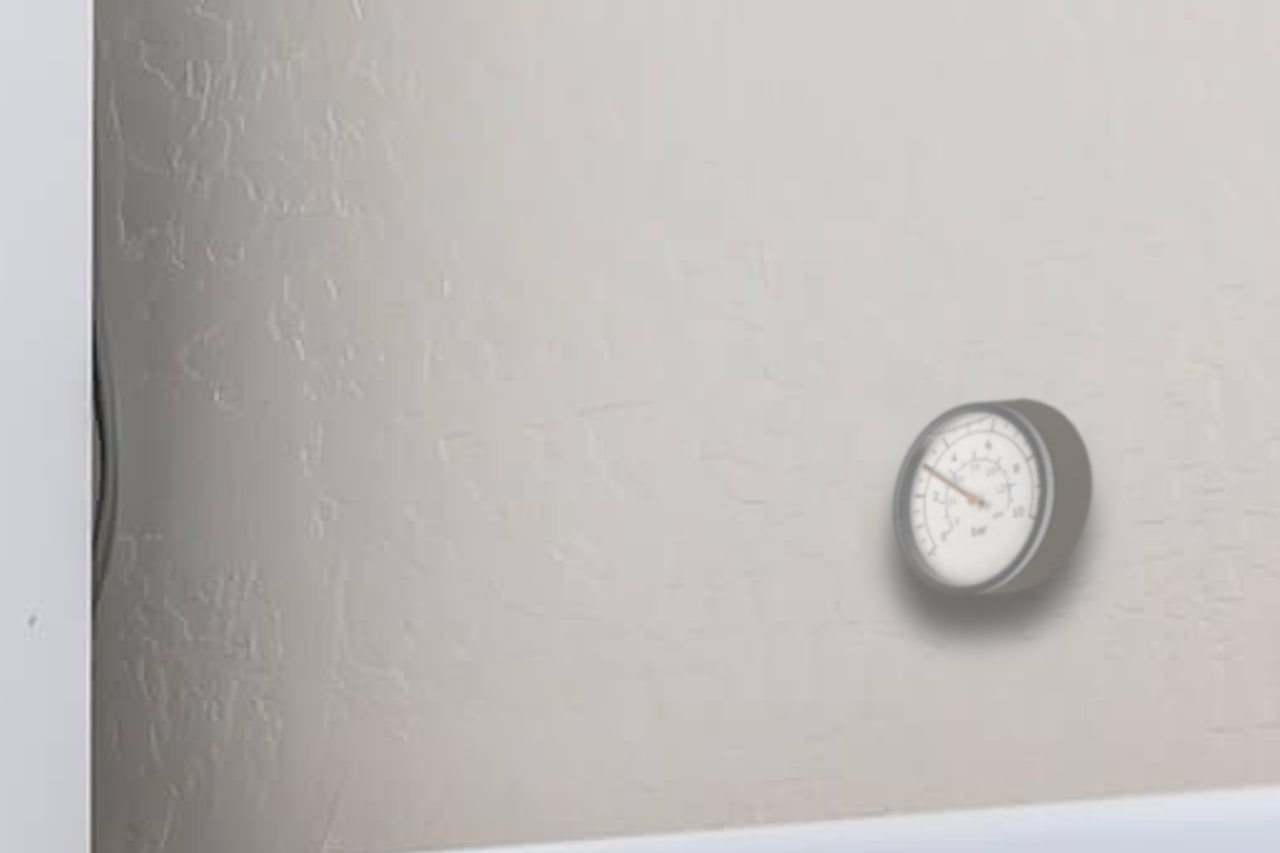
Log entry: 3 bar
